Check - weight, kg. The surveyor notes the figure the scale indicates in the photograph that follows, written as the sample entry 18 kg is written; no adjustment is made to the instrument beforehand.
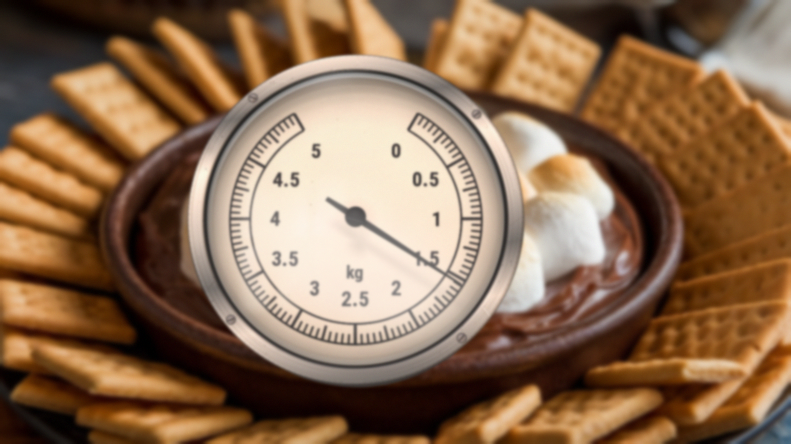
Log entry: 1.55 kg
